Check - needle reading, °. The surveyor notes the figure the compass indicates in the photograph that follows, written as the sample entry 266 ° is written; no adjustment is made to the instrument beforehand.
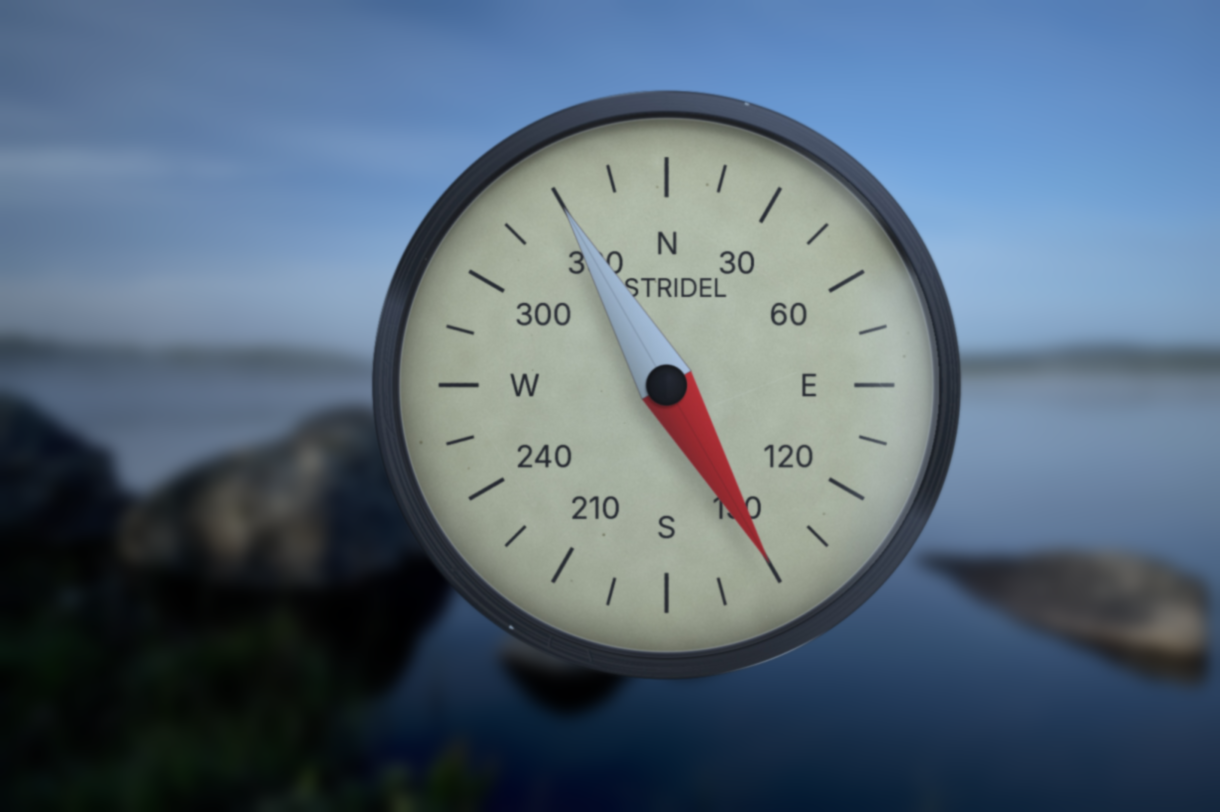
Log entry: 150 °
